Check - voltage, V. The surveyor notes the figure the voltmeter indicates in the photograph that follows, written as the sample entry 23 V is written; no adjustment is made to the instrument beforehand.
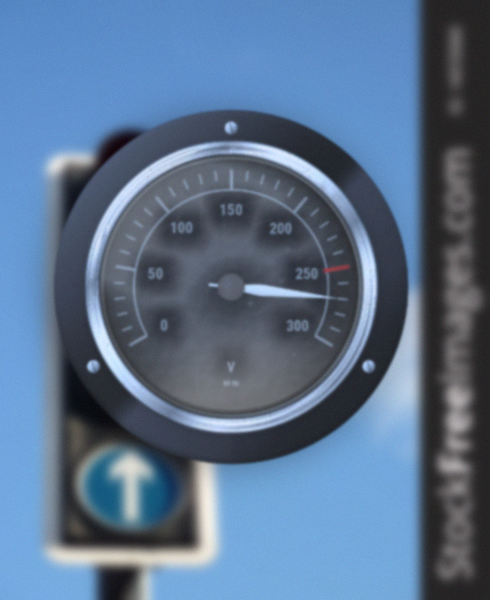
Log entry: 270 V
